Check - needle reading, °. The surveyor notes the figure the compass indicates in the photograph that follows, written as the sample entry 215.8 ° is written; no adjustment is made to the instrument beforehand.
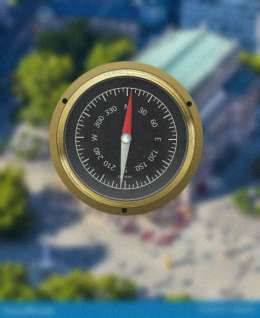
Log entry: 5 °
